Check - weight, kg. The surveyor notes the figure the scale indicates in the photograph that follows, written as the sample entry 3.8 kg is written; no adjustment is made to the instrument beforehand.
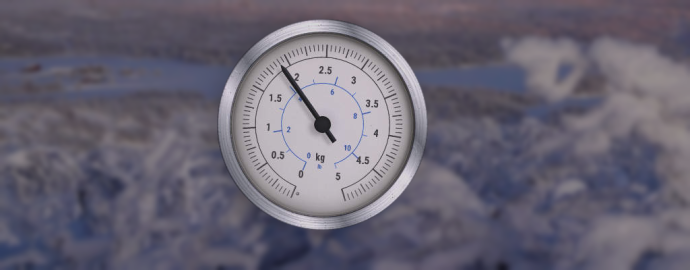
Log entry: 1.9 kg
